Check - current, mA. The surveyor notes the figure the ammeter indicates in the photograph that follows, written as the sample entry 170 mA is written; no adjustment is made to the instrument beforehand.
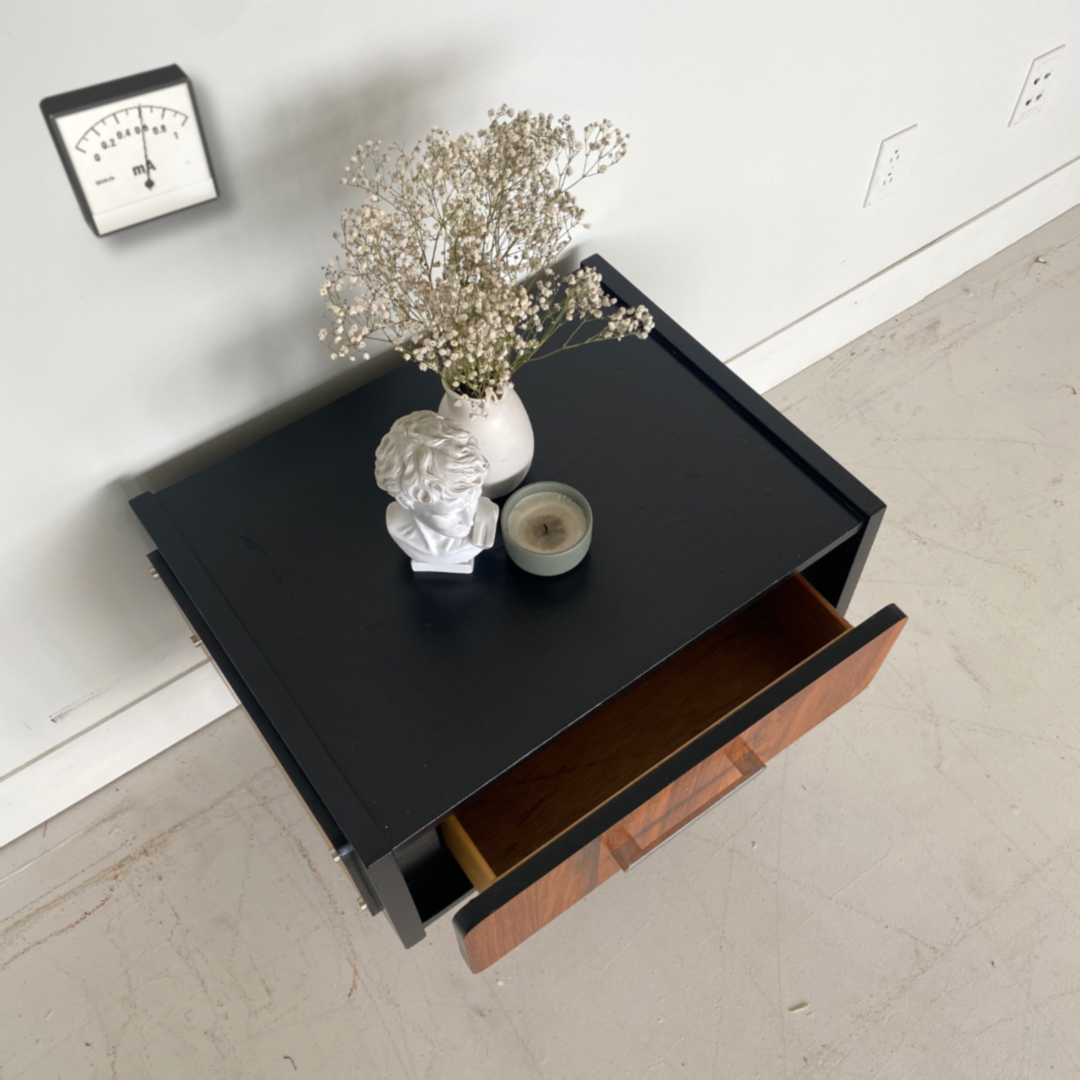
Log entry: 0.6 mA
